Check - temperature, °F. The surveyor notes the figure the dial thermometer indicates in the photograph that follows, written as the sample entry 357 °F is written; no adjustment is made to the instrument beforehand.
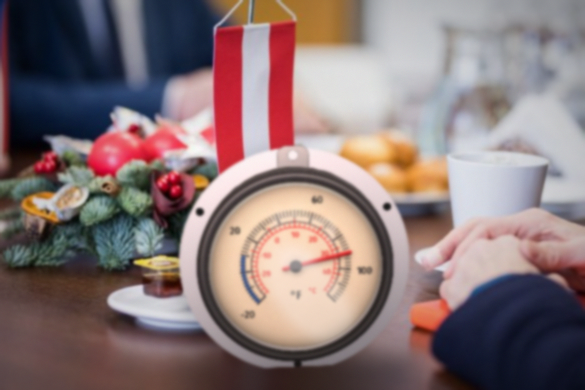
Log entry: 90 °F
